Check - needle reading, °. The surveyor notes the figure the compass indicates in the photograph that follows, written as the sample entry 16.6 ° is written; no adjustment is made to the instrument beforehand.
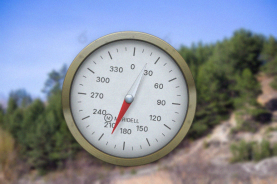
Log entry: 200 °
